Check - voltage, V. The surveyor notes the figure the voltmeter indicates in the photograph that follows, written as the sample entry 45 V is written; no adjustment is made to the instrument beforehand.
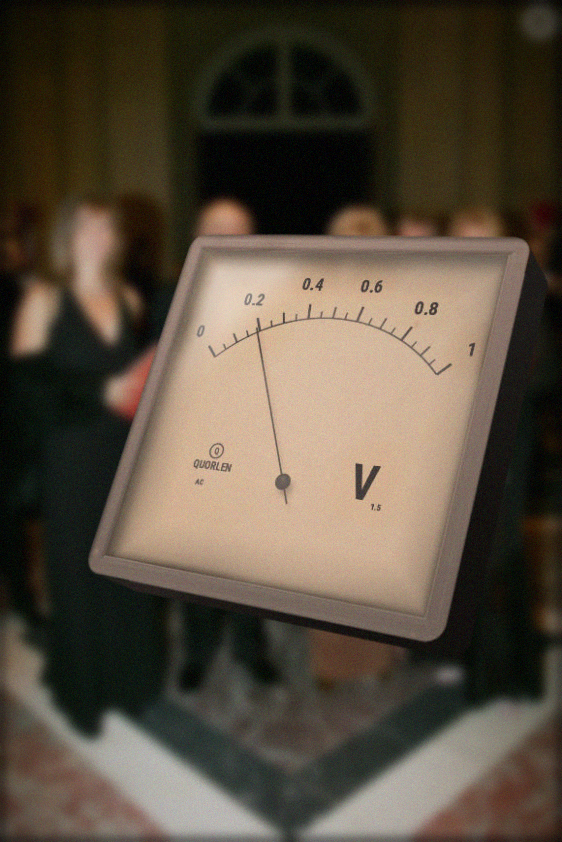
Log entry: 0.2 V
